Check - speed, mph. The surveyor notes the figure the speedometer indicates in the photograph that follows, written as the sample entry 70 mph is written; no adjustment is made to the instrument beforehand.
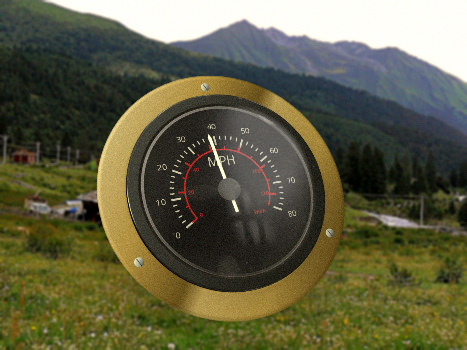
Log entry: 38 mph
